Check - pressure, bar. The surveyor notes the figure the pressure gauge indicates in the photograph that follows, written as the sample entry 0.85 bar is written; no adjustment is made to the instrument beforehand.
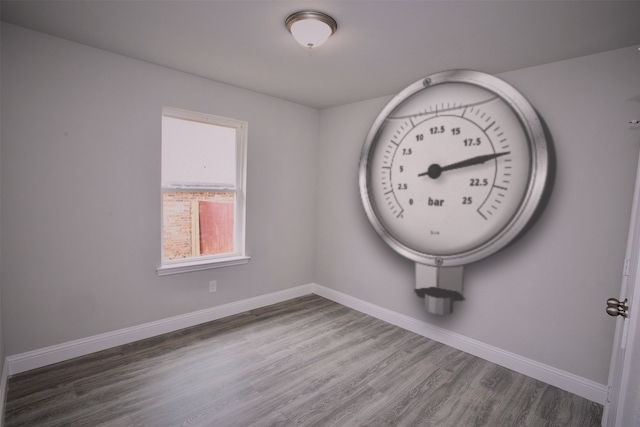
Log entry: 20 bar
